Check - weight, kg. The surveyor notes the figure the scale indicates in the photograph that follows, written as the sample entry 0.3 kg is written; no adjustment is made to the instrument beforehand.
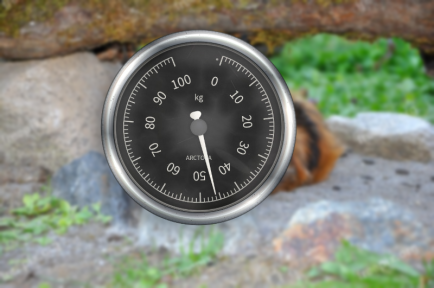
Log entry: 46 kg
